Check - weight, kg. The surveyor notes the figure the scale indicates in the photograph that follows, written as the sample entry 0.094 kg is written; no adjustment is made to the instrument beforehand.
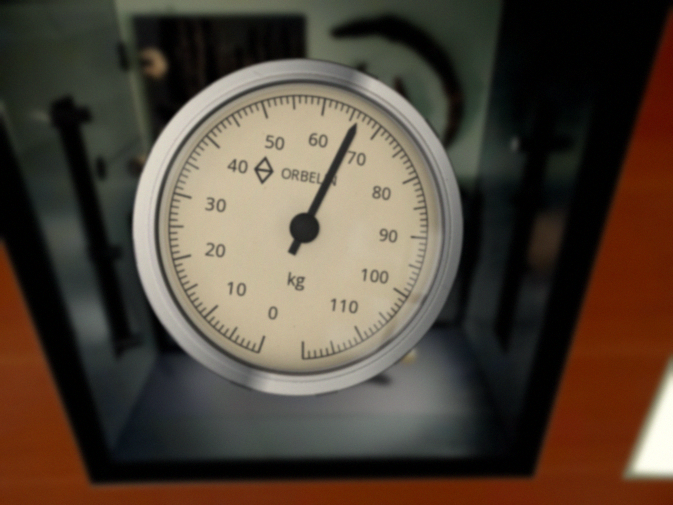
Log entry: 66 kg
